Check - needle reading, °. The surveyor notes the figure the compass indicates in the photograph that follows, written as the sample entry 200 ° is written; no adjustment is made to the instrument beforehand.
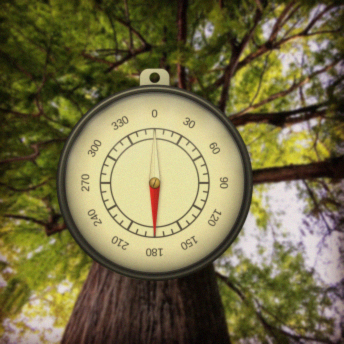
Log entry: 180 °
